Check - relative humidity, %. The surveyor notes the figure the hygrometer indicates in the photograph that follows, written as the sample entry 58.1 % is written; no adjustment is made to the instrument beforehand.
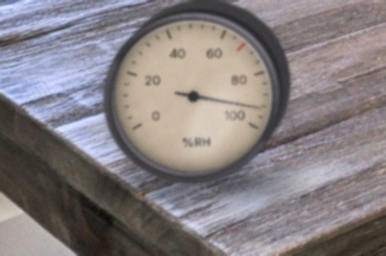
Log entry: 92 %
